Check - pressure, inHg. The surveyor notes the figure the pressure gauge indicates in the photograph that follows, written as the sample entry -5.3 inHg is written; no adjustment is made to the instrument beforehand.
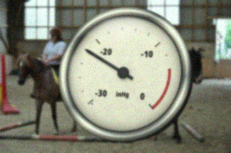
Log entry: -22 inHg
